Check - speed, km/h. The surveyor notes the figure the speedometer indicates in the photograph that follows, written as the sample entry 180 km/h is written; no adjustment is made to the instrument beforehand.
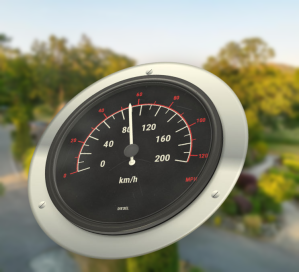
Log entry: 90 km/h
